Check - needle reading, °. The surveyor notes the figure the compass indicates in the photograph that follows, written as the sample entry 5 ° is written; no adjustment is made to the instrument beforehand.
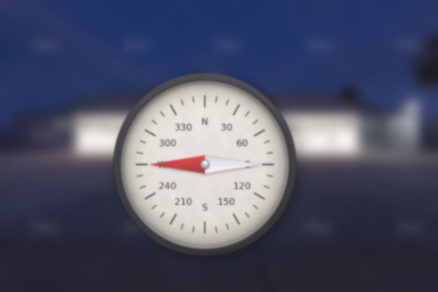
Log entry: 270 °
